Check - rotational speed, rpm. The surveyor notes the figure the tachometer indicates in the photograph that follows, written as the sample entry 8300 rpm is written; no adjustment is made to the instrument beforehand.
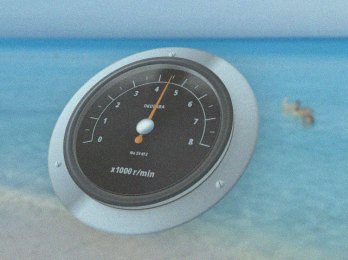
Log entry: 4500 rpm
